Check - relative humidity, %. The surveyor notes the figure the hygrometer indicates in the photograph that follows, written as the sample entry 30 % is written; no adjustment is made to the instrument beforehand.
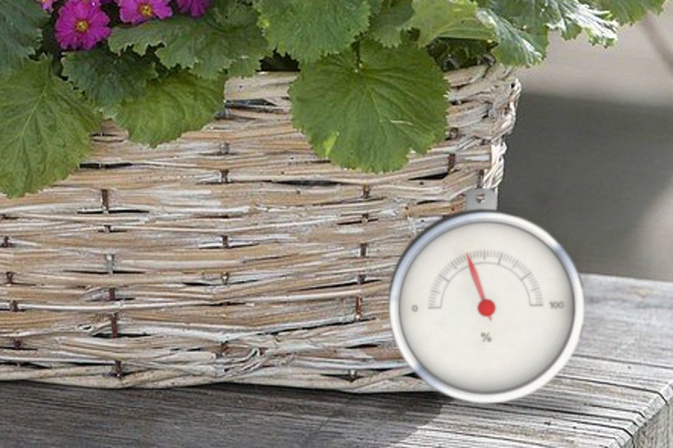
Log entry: 40 %
